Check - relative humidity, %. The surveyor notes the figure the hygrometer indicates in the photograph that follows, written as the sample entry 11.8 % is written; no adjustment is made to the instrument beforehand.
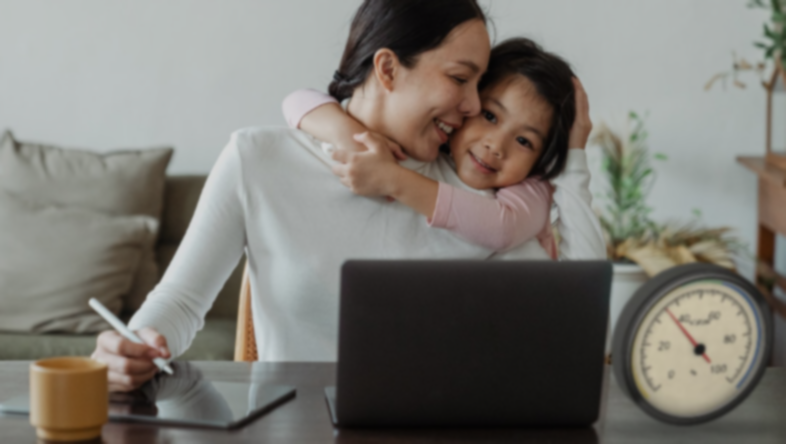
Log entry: 35 %
